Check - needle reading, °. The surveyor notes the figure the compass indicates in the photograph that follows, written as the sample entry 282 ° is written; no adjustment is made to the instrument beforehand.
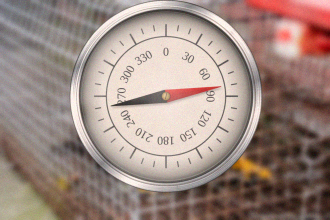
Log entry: 80 °
